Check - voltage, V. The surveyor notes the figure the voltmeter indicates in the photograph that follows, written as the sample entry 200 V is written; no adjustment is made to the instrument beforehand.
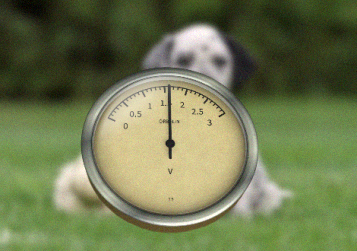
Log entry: 1.6 V
